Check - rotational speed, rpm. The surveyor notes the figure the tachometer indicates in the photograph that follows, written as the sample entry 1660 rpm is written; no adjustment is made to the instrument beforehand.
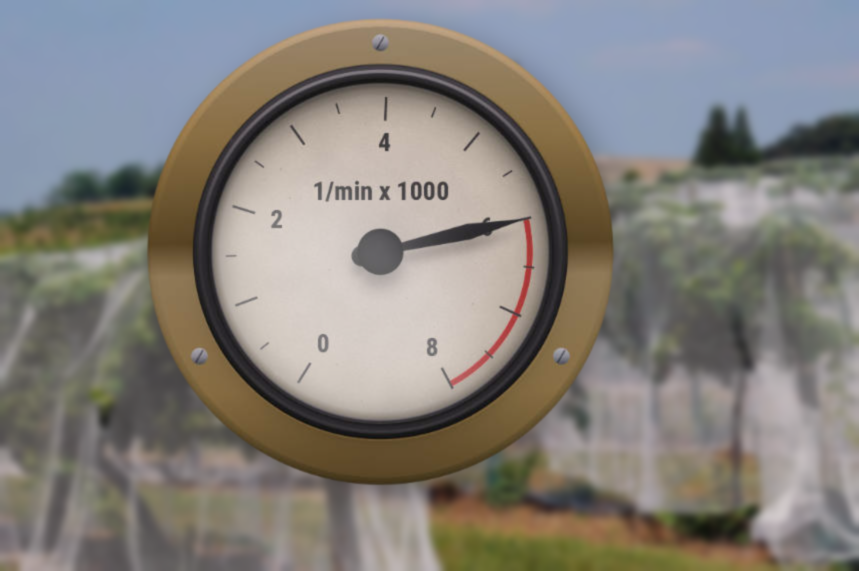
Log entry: 6000 rpm
